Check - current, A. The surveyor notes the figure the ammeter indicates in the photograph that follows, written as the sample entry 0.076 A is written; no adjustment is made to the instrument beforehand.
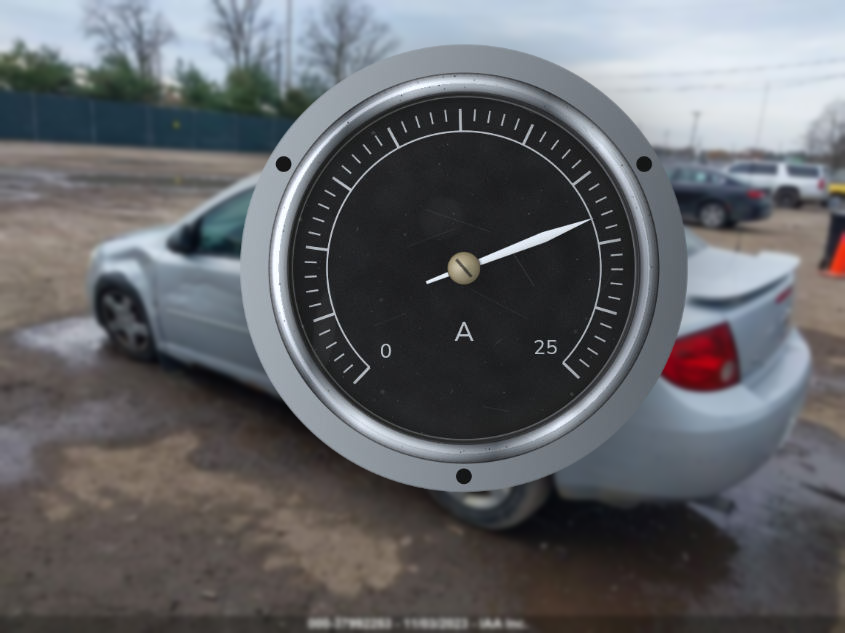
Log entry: 19 A
